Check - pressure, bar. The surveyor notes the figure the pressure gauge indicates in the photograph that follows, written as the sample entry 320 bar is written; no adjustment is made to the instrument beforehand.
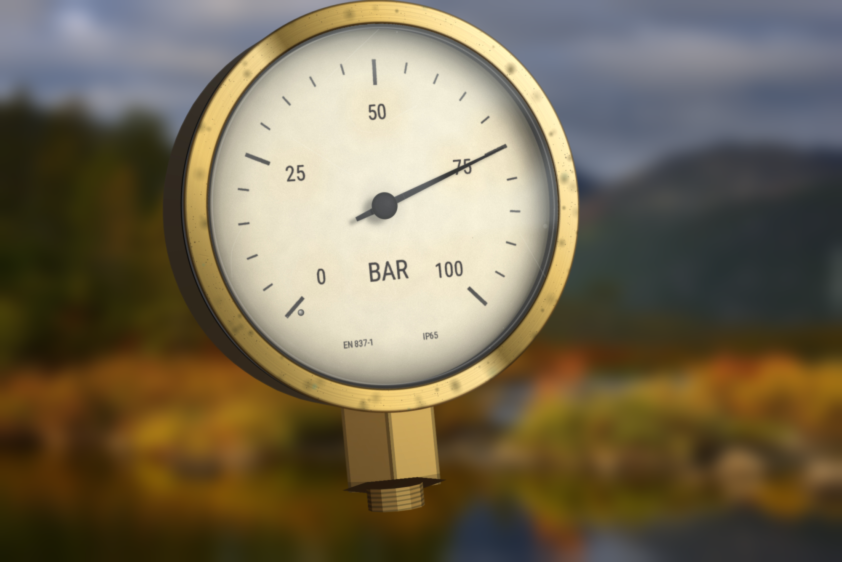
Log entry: 75 bar
